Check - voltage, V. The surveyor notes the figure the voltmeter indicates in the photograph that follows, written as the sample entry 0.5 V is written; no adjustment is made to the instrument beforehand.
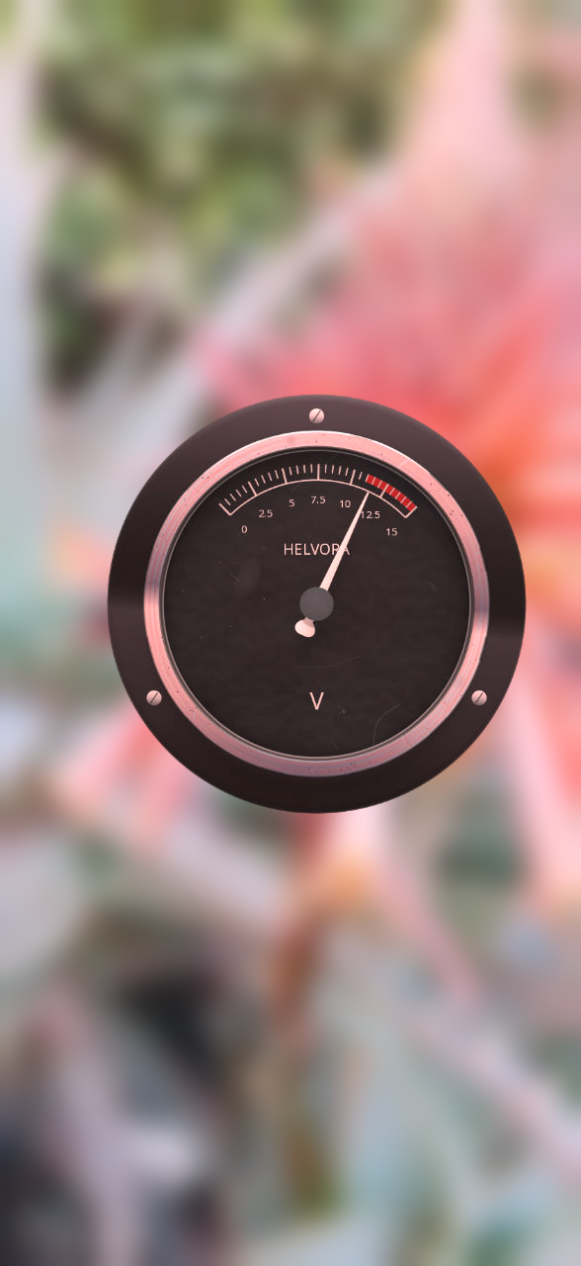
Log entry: 11.5 V
